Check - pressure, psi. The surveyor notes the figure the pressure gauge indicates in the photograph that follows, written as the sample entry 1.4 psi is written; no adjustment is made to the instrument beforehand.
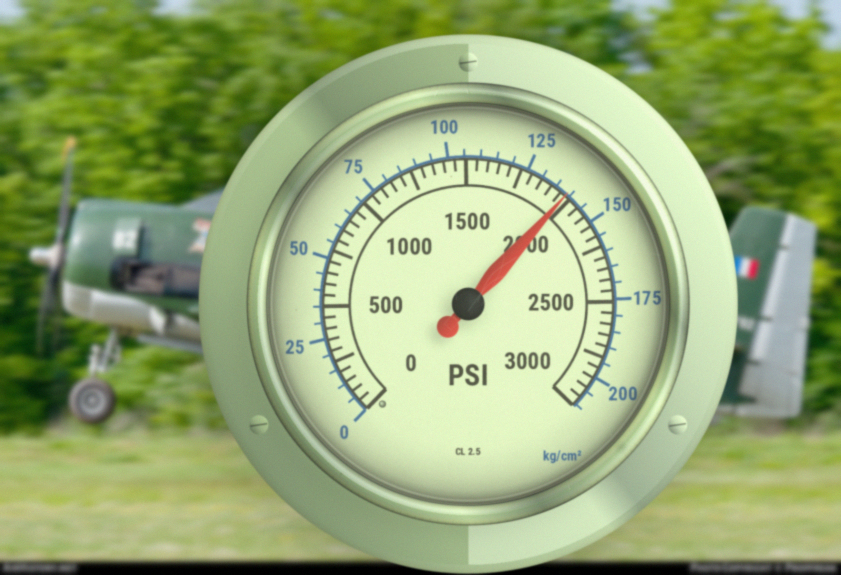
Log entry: 1975 psi
